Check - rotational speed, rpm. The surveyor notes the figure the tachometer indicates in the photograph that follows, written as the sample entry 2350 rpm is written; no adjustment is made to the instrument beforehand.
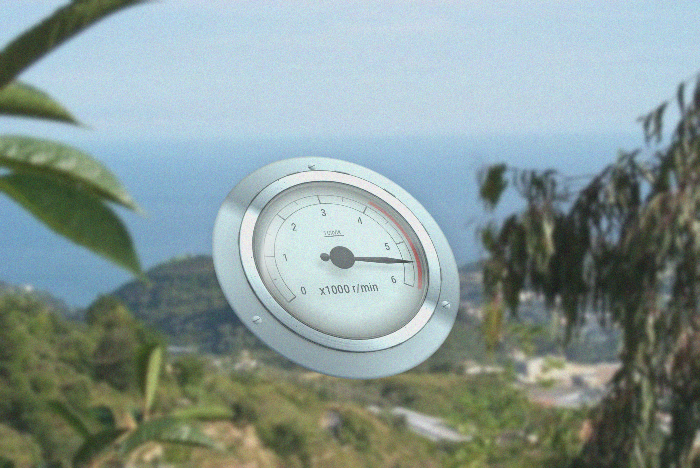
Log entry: 5500 rpm
